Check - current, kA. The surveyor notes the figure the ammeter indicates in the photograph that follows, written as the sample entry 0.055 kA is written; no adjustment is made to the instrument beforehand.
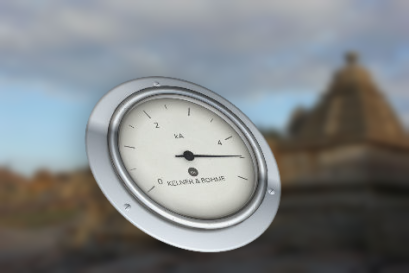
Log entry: 4.5 kA
